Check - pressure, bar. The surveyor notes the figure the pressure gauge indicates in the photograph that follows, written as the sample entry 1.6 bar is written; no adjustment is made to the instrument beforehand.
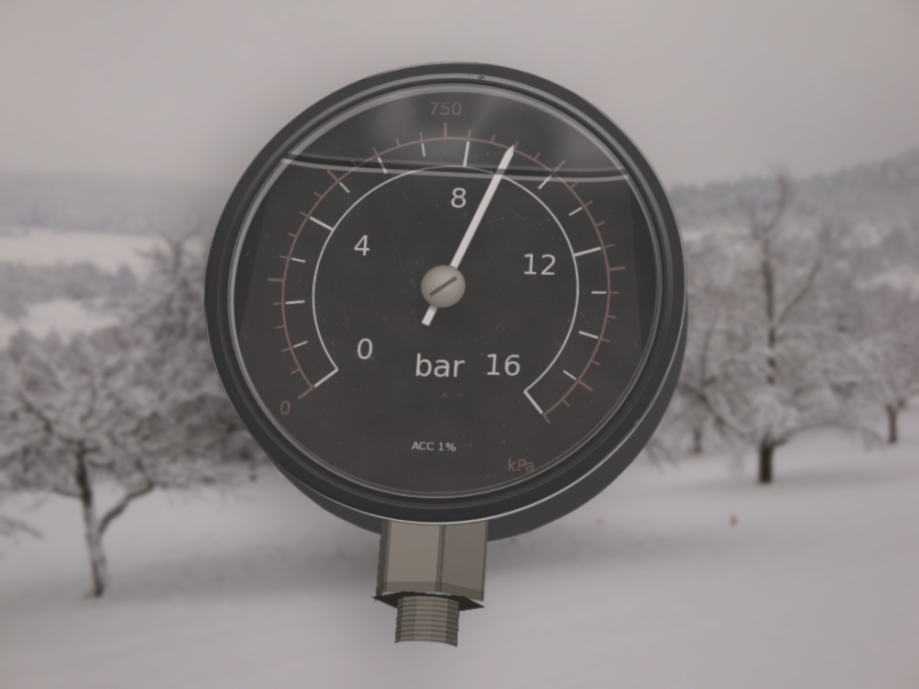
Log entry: 9 bar
